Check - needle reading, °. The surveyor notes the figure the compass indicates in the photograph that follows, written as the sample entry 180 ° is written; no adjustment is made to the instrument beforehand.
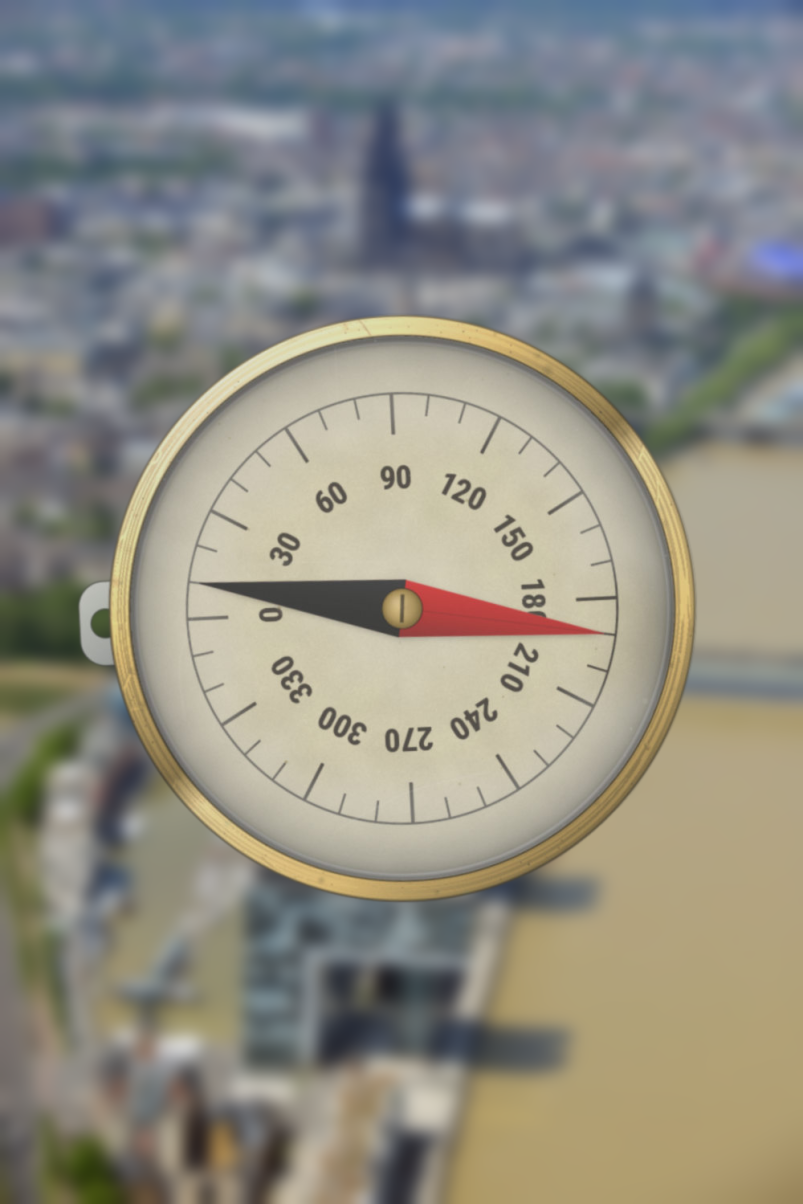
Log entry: 190 °
